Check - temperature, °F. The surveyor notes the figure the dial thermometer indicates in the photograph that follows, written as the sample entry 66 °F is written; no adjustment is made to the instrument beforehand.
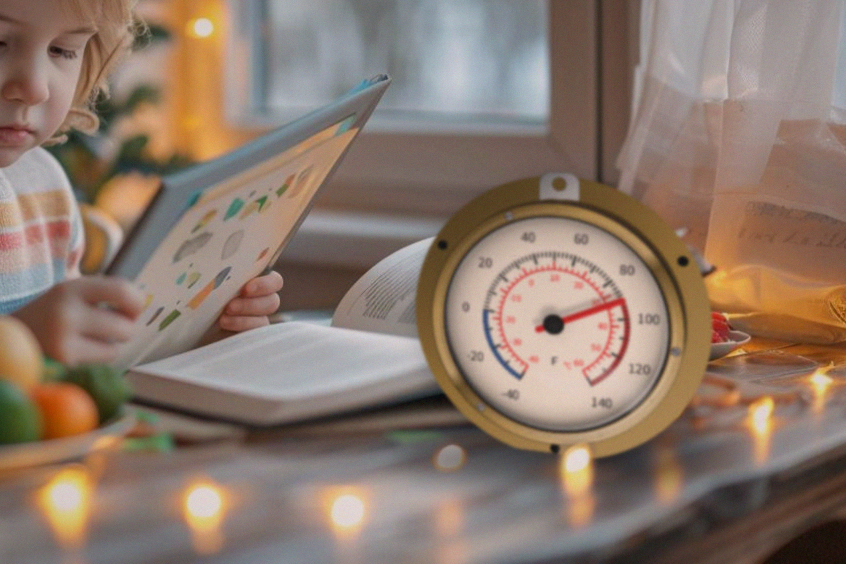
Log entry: 90 °F
